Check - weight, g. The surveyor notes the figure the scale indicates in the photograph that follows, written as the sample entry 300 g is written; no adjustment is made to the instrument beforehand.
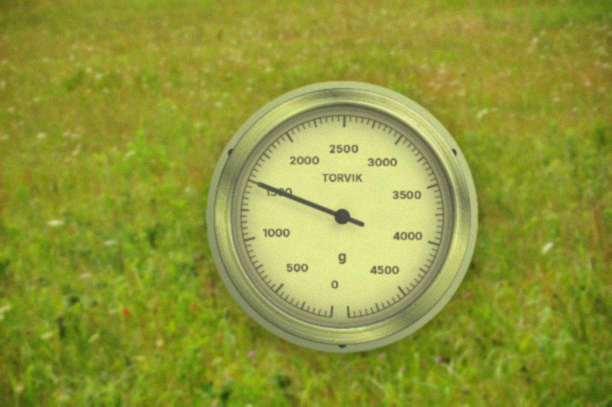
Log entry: 1500 g
